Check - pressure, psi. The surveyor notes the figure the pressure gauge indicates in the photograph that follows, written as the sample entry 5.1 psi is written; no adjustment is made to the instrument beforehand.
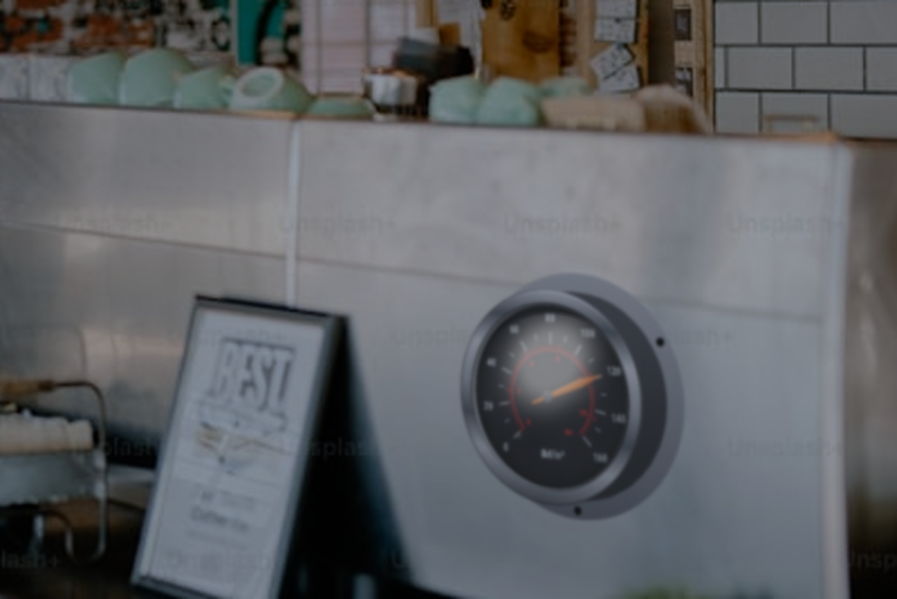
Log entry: 120 psi
